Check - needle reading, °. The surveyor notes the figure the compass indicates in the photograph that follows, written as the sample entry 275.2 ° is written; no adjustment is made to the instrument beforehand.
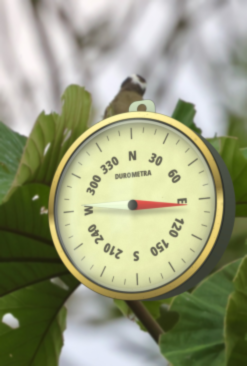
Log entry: 95 °
